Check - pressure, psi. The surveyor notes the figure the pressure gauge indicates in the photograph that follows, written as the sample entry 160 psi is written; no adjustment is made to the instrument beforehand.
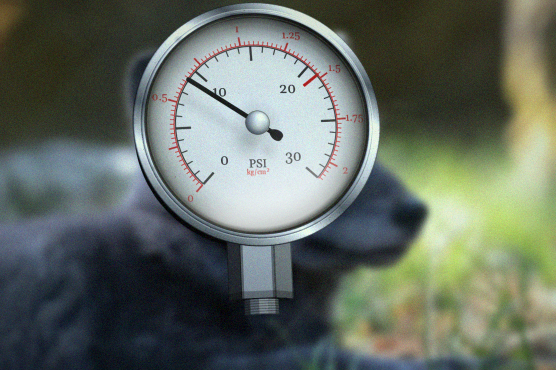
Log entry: 9 psi
